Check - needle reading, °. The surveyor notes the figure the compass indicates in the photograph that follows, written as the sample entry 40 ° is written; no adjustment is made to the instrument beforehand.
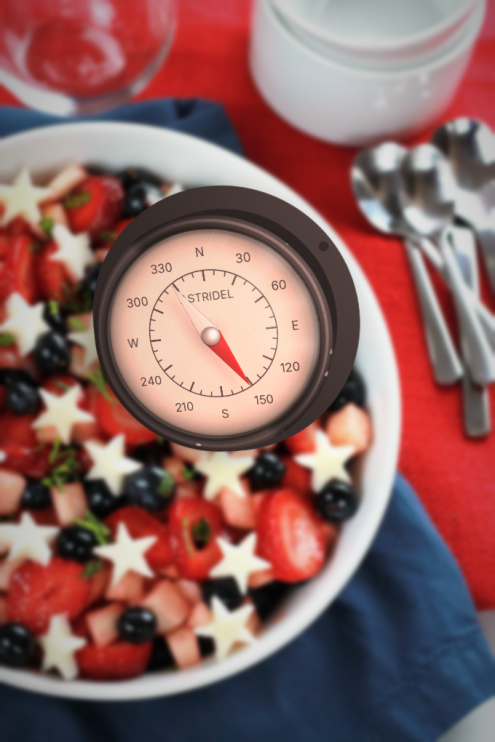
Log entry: 150 °
